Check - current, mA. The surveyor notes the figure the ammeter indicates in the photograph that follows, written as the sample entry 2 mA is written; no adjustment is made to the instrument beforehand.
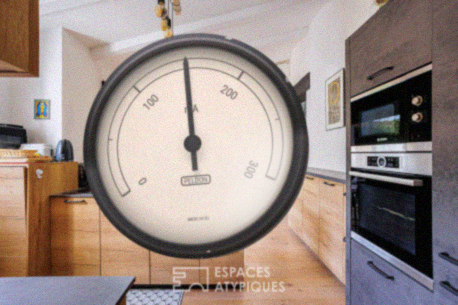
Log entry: 150 mA
